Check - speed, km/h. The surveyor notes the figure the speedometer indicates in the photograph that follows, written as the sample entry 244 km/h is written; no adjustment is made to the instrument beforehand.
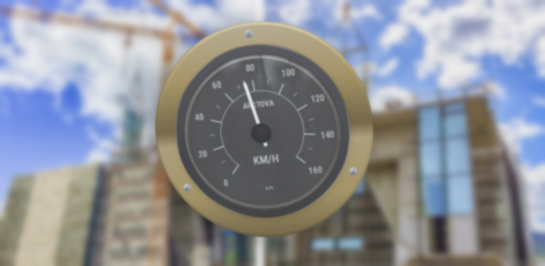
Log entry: 75 km/h
